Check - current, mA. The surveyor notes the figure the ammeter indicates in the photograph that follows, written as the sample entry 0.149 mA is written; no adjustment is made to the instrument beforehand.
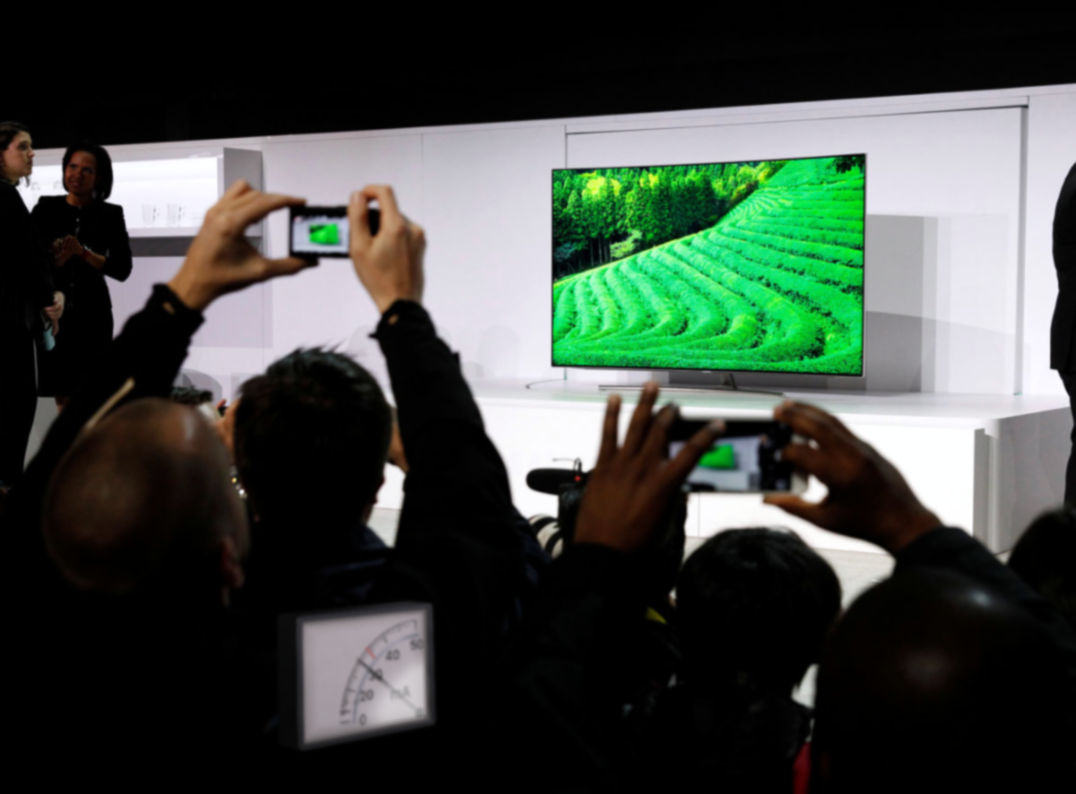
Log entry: 30 mA
